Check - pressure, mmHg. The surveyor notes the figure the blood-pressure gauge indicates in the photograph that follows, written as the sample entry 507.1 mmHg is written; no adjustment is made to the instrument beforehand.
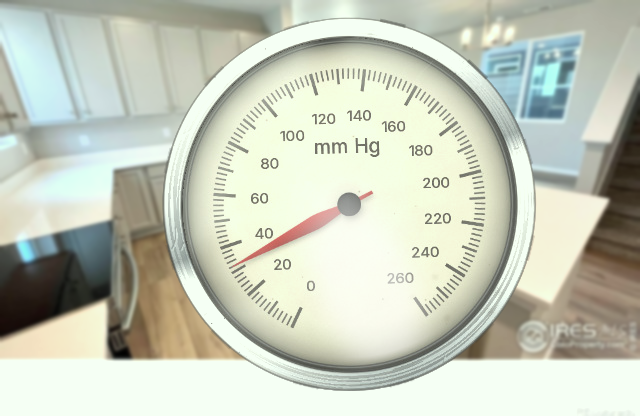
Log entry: 32 mmHg
